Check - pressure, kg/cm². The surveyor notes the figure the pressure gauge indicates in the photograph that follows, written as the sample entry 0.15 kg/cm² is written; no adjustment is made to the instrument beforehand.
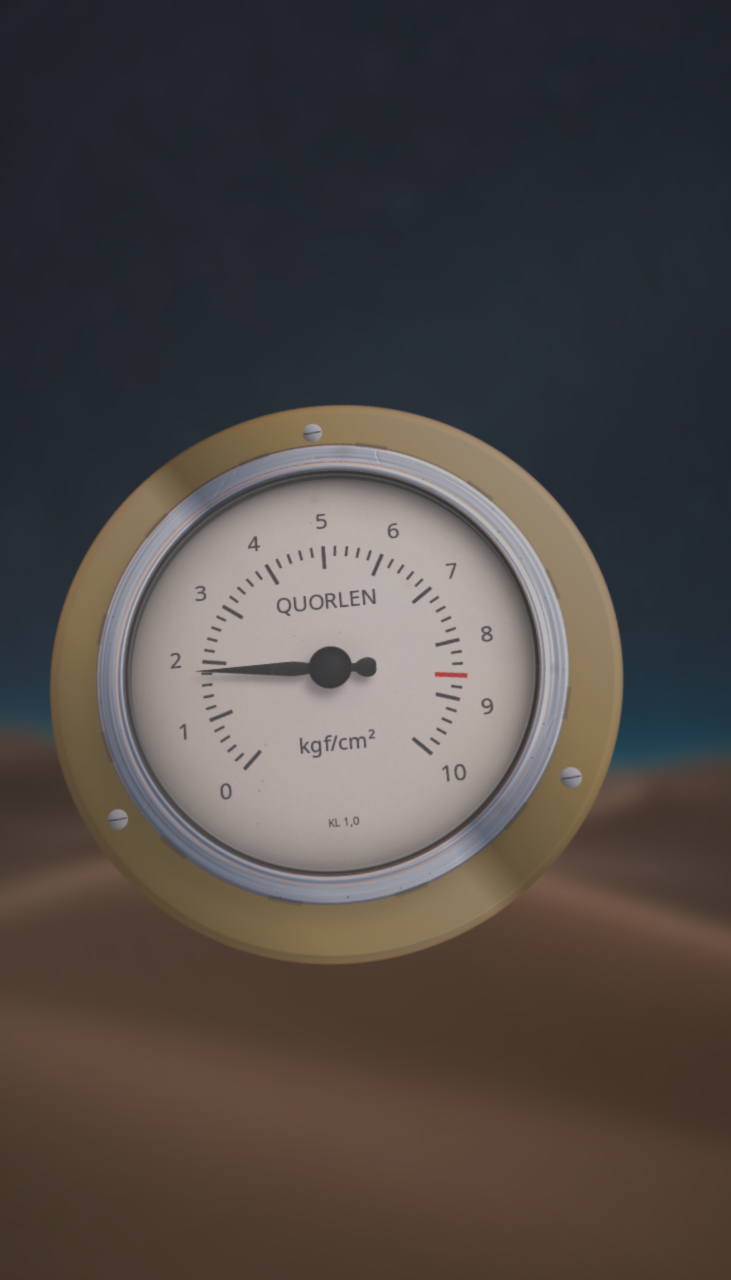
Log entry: 1.8 kg/cm²
